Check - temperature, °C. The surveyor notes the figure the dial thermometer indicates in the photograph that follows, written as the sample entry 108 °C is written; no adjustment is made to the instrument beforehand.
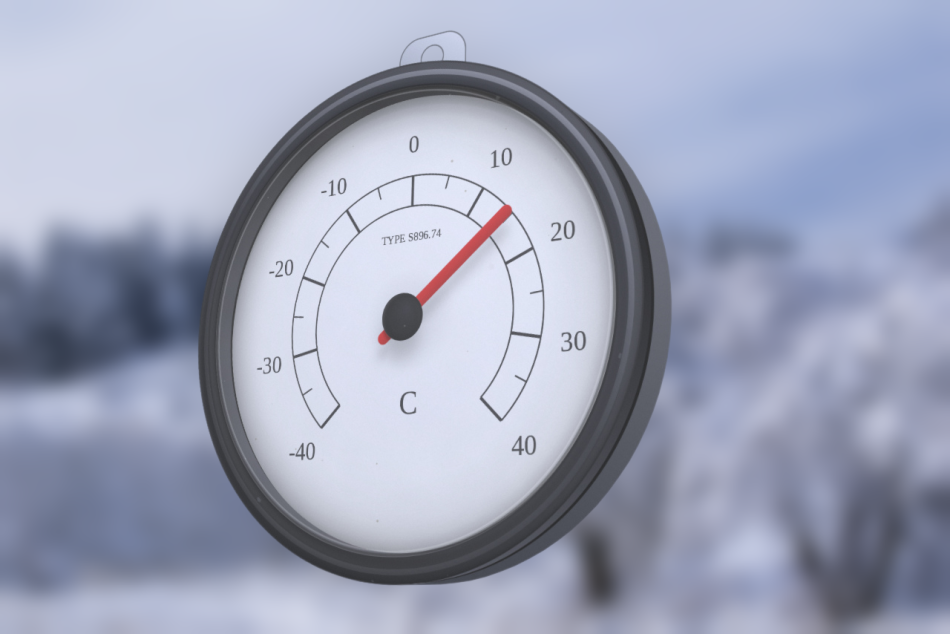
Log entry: 15 °C
